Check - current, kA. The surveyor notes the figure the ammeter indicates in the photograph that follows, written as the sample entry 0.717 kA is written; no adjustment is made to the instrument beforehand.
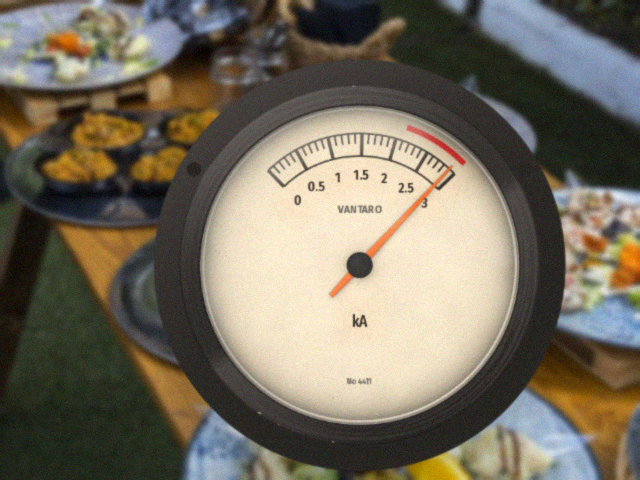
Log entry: 2.9 kA
